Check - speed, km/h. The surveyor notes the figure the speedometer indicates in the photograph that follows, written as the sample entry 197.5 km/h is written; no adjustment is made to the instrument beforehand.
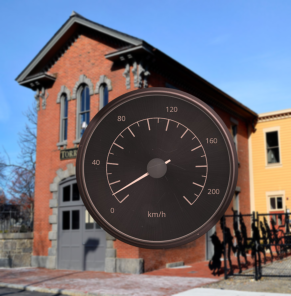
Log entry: 10 km/h
